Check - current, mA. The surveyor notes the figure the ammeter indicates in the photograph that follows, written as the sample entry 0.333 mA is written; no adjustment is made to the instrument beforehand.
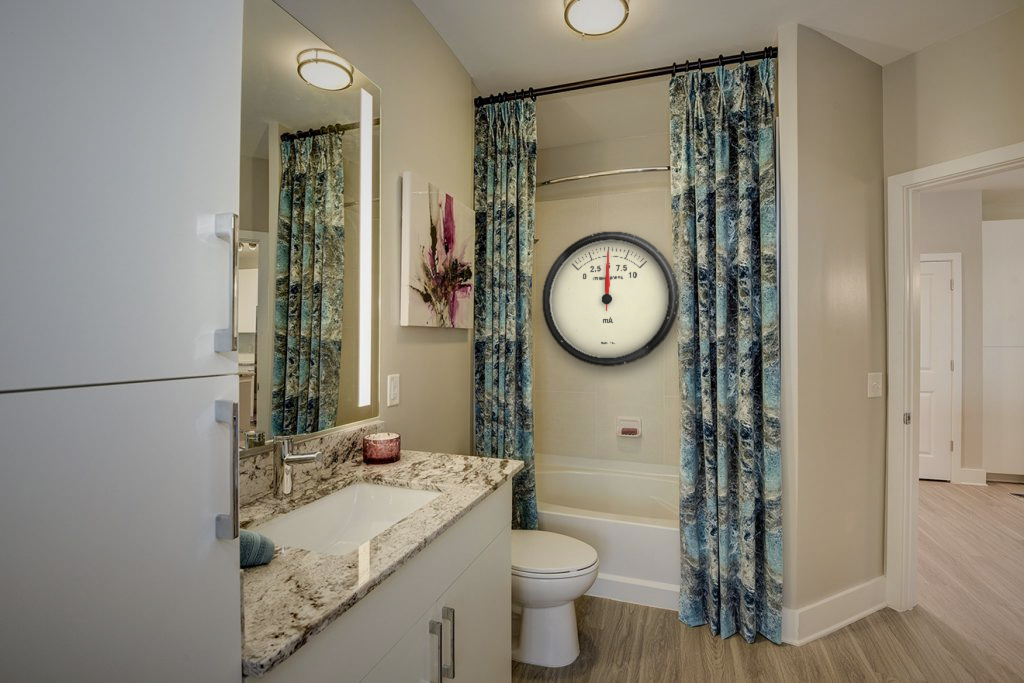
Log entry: 5 mA
